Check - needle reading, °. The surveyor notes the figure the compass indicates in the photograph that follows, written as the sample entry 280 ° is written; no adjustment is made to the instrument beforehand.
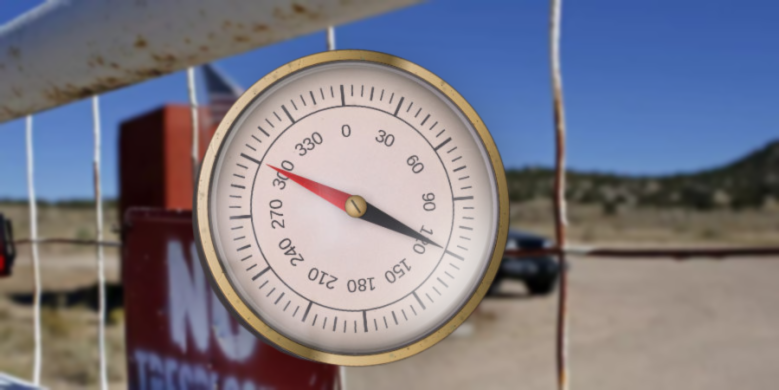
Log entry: 300 °
